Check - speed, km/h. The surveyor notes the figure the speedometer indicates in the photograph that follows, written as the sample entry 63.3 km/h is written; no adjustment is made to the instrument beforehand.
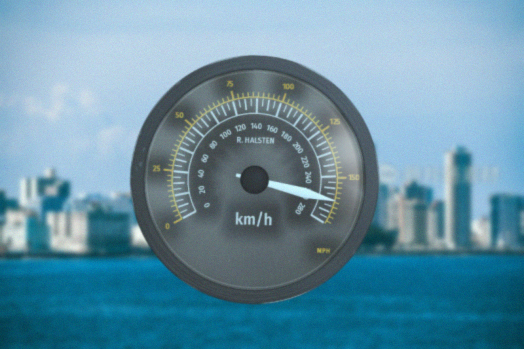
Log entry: 260 km/h
